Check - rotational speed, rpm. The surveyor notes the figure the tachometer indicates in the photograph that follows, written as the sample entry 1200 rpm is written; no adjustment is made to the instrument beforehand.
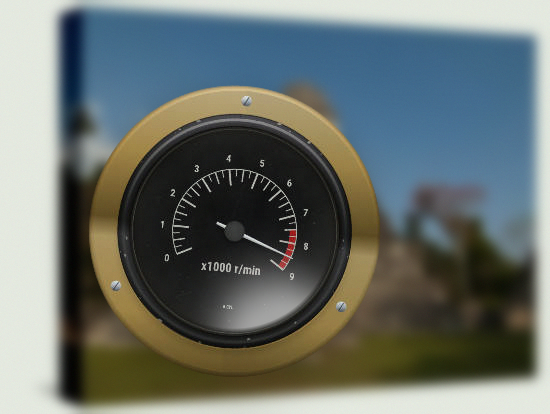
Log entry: 8500 rpm
